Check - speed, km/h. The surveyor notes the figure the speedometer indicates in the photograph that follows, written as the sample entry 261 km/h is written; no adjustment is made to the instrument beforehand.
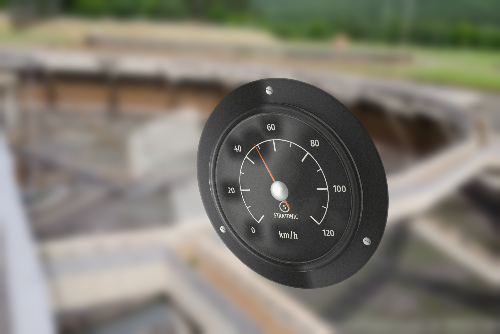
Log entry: 50 km/h
